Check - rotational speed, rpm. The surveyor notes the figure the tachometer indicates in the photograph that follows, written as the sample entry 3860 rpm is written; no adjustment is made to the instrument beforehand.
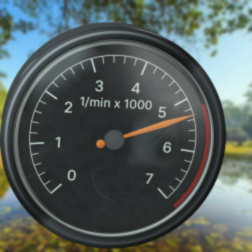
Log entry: 5300 rpm
